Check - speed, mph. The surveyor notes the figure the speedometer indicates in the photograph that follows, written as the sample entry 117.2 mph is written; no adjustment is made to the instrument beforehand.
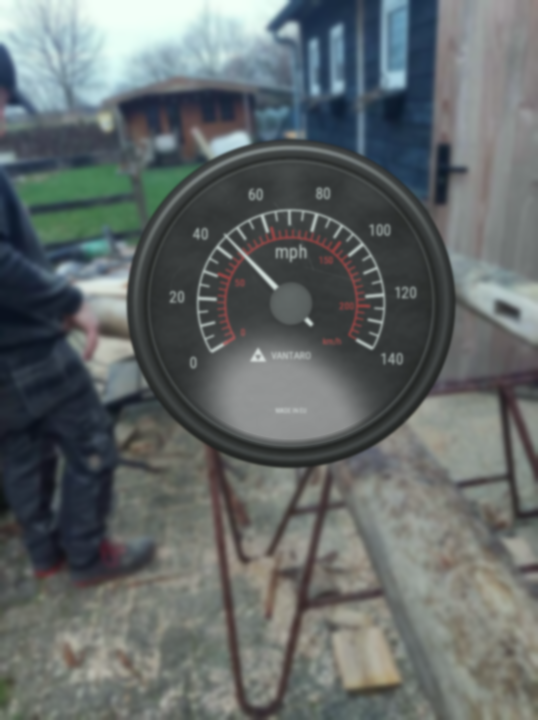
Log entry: 45 mph
